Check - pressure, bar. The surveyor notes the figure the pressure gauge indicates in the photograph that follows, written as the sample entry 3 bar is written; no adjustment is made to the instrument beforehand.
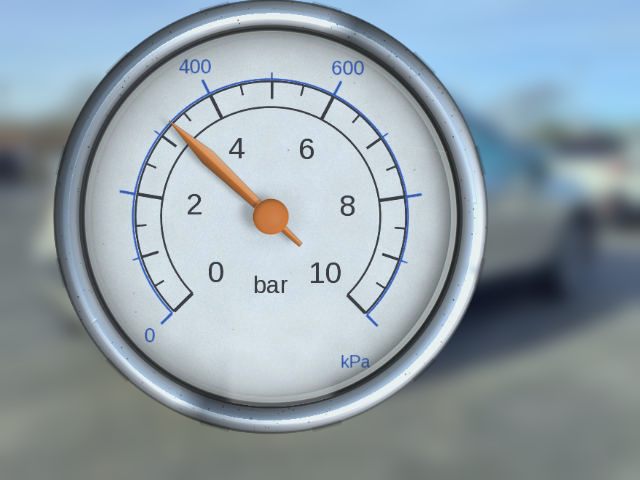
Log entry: 3.25 bar
